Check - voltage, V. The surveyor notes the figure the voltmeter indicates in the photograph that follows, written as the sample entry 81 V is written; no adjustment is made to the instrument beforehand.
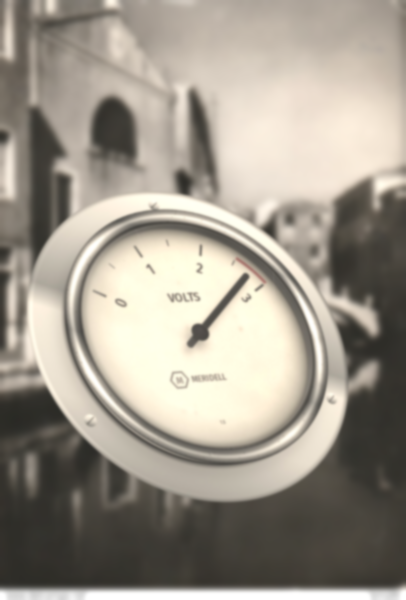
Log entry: 2.75 V
